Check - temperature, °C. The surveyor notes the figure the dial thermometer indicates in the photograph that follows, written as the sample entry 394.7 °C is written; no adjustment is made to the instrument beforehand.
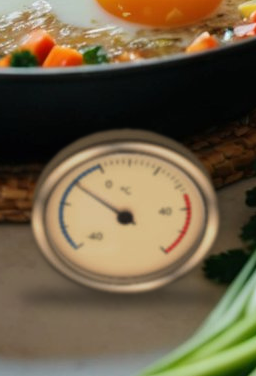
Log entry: -10 °C
